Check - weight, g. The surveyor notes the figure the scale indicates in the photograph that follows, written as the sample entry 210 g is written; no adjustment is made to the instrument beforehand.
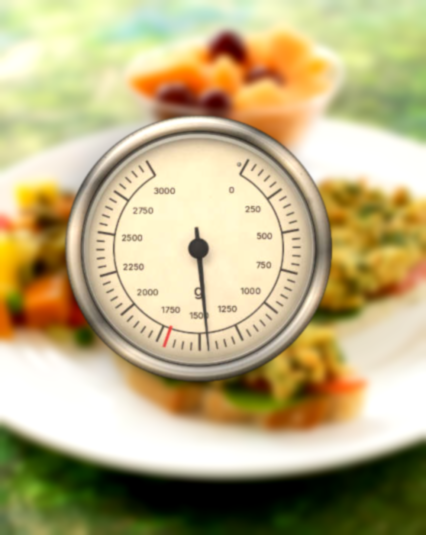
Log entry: 1450 g
